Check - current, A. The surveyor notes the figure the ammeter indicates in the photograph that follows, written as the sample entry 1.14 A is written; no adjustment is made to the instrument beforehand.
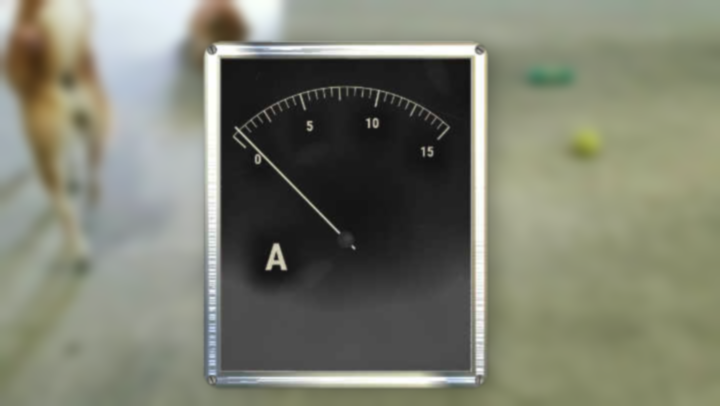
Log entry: 0.5 A
